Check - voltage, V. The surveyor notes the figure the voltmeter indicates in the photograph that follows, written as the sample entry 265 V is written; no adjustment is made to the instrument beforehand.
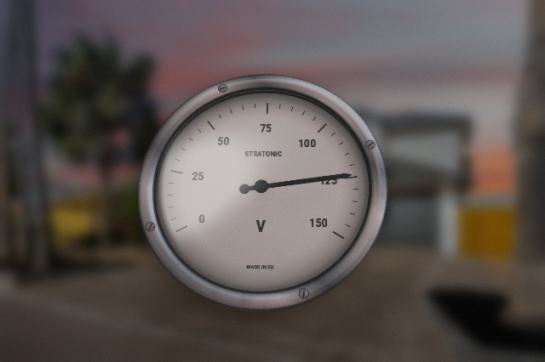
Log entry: 125 V
